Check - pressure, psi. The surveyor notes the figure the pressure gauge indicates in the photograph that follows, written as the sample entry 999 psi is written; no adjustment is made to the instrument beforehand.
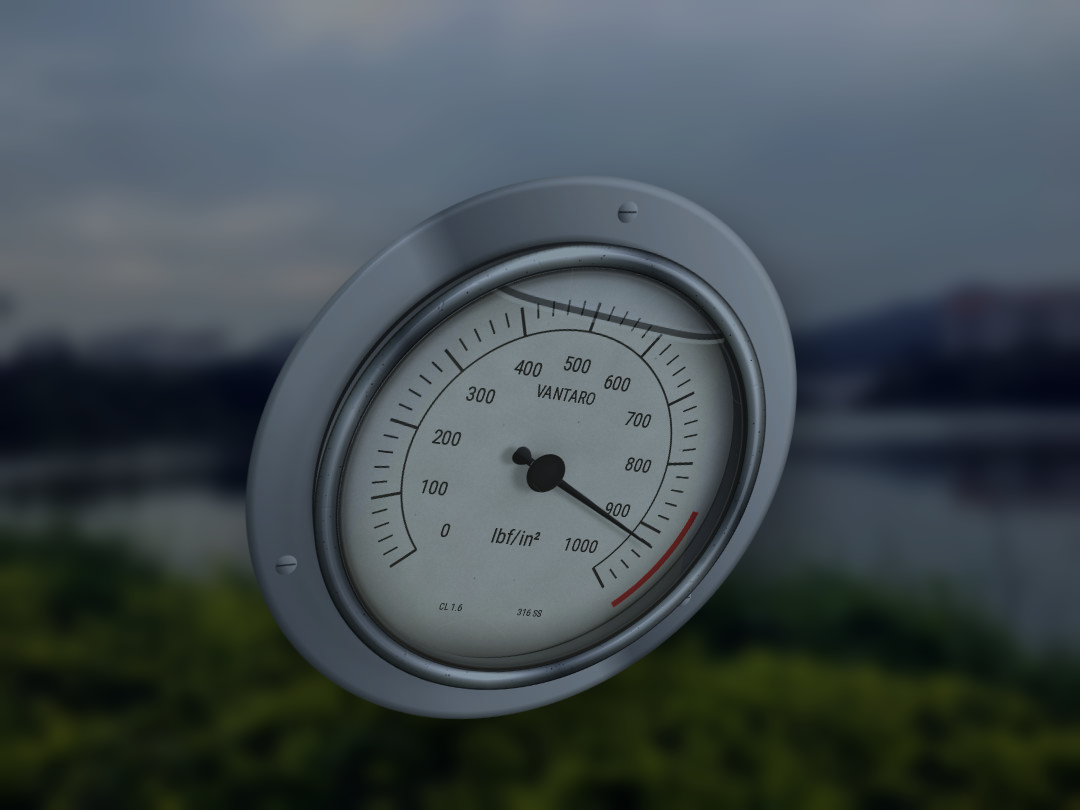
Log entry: 920 psi
